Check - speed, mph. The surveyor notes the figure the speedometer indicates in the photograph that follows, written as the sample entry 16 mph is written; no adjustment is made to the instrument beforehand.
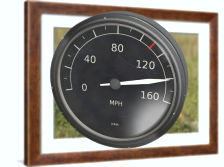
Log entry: 140 mph
